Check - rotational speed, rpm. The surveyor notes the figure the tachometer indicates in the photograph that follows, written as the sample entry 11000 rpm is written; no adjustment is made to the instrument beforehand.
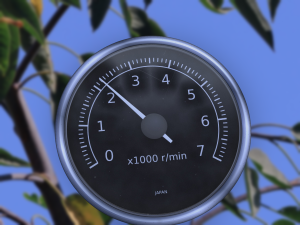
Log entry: 2200 rpm
